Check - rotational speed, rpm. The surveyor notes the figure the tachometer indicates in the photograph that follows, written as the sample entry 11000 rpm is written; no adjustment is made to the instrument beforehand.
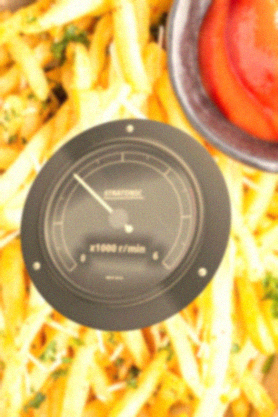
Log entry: 2000 rpm
